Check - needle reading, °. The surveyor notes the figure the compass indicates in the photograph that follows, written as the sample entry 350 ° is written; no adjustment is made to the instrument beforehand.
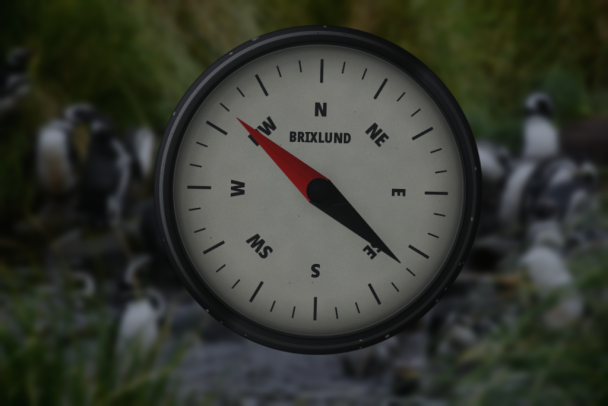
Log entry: 310 °
